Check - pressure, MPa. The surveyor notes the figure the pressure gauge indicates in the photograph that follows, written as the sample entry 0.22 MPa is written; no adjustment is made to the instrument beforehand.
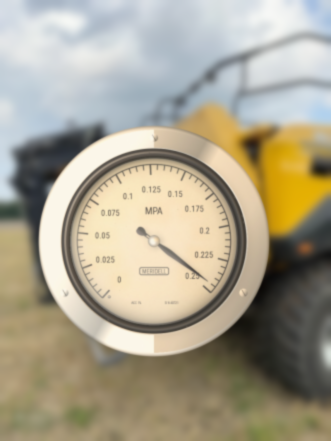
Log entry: 0.245 MPa
